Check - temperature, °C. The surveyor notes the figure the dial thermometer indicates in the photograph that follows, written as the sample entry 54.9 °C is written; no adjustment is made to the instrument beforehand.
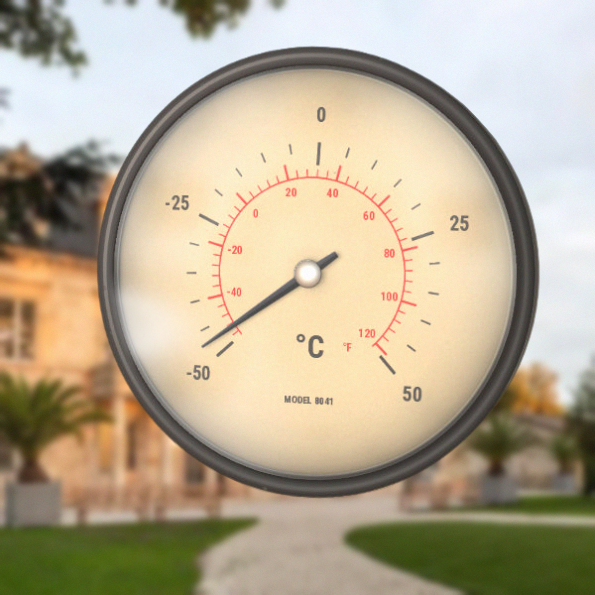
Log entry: -47.5 °C
